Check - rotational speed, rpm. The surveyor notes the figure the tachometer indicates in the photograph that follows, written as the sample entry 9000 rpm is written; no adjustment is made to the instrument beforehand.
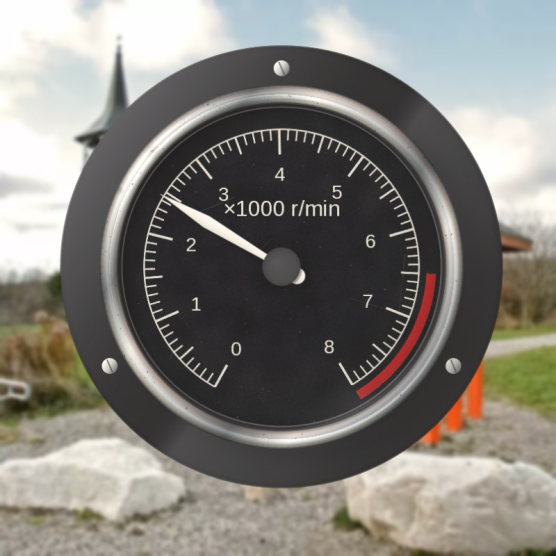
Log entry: 2450 rpm
